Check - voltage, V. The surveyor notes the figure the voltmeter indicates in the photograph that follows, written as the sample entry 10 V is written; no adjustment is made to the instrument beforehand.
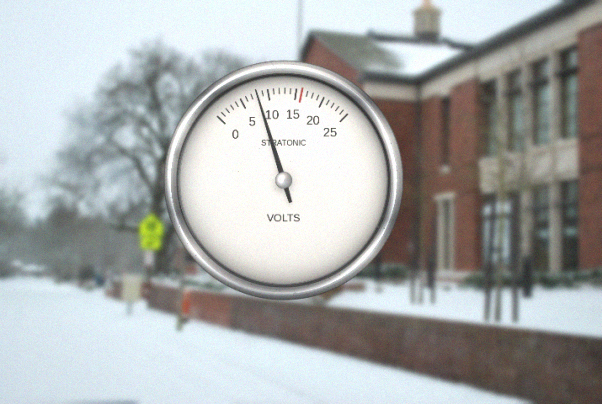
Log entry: 8 V
